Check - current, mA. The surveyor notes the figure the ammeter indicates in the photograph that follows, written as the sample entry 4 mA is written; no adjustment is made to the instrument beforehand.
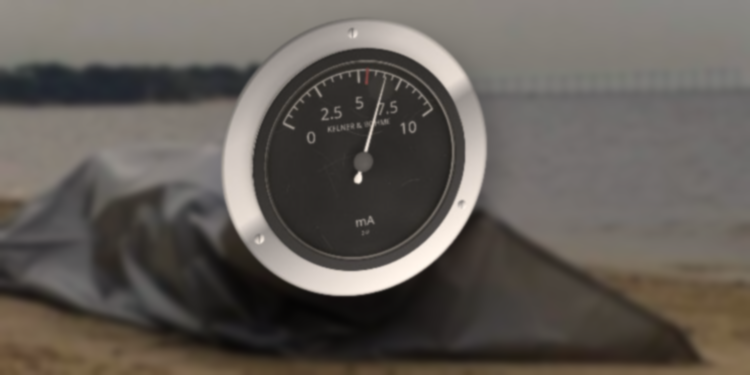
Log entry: 6.5 mA
